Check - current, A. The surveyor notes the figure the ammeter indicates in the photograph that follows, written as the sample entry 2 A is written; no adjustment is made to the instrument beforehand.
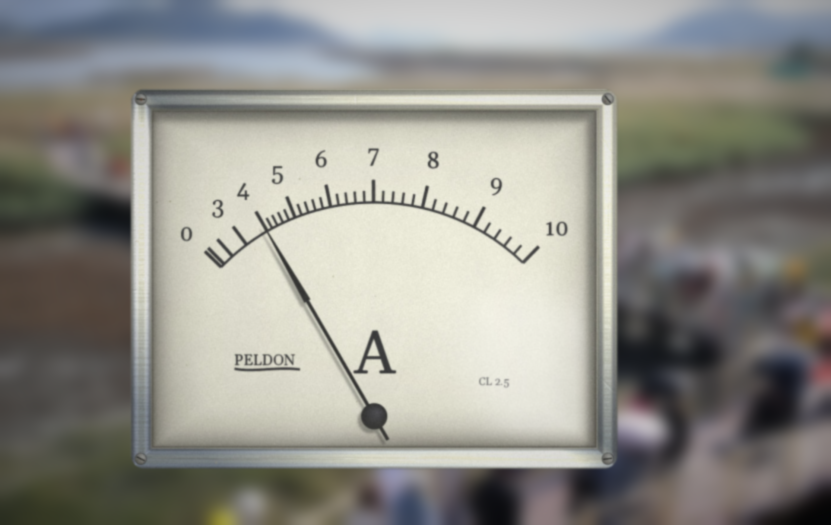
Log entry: 4 A
